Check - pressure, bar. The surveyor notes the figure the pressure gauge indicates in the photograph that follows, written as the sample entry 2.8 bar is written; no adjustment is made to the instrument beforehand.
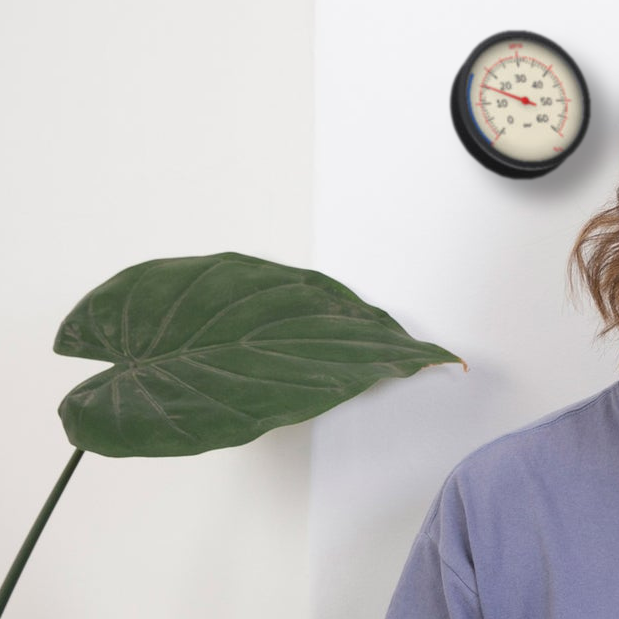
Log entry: 15 bar
